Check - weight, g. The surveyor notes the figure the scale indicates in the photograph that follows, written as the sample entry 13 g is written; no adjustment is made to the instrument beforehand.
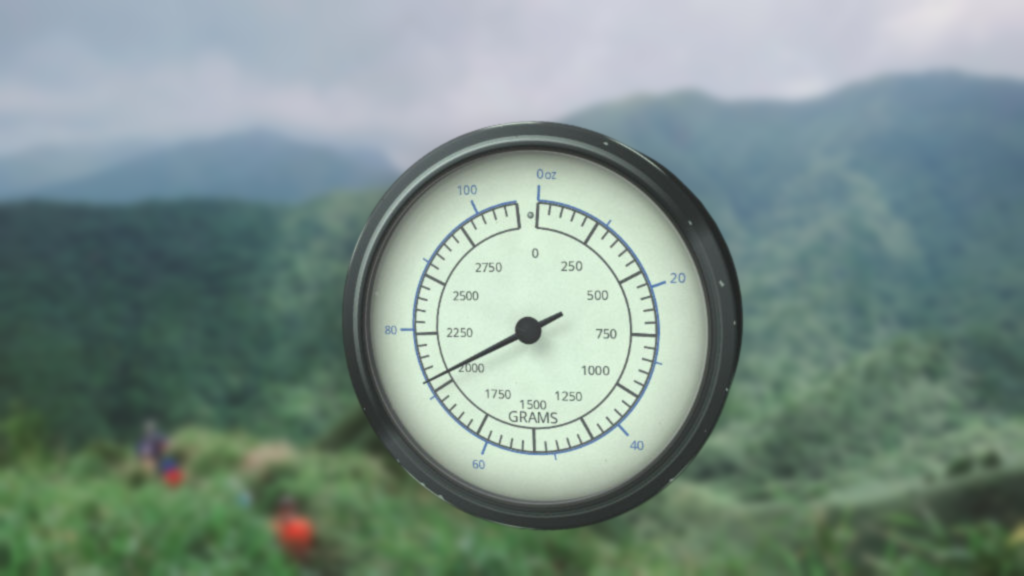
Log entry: 2050 g
